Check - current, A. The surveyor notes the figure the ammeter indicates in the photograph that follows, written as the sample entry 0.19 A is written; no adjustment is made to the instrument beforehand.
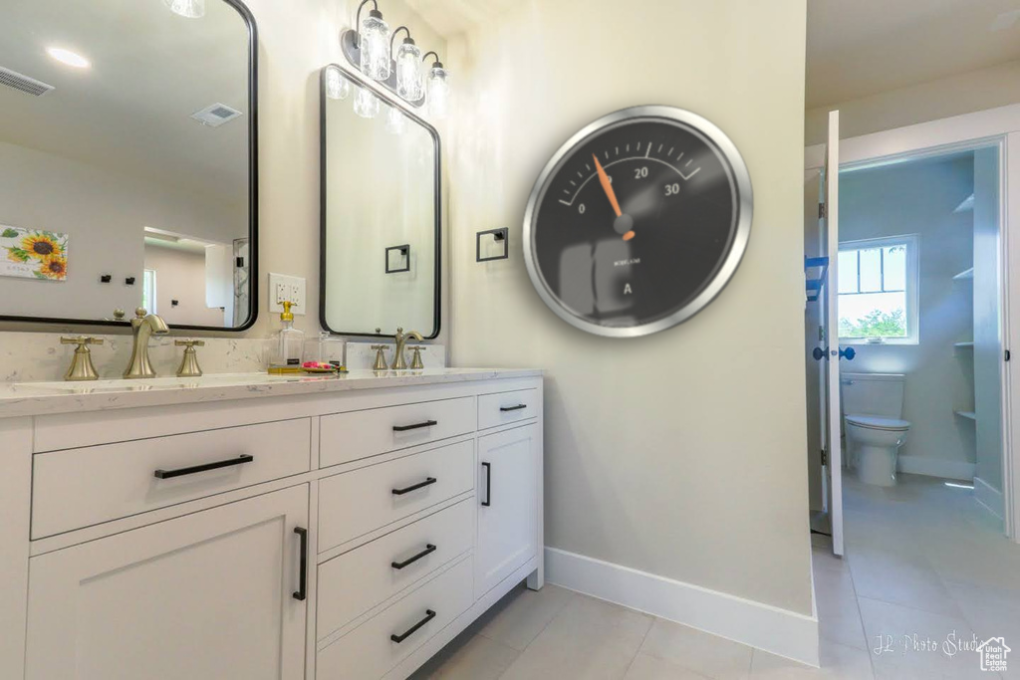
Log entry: 10 A
